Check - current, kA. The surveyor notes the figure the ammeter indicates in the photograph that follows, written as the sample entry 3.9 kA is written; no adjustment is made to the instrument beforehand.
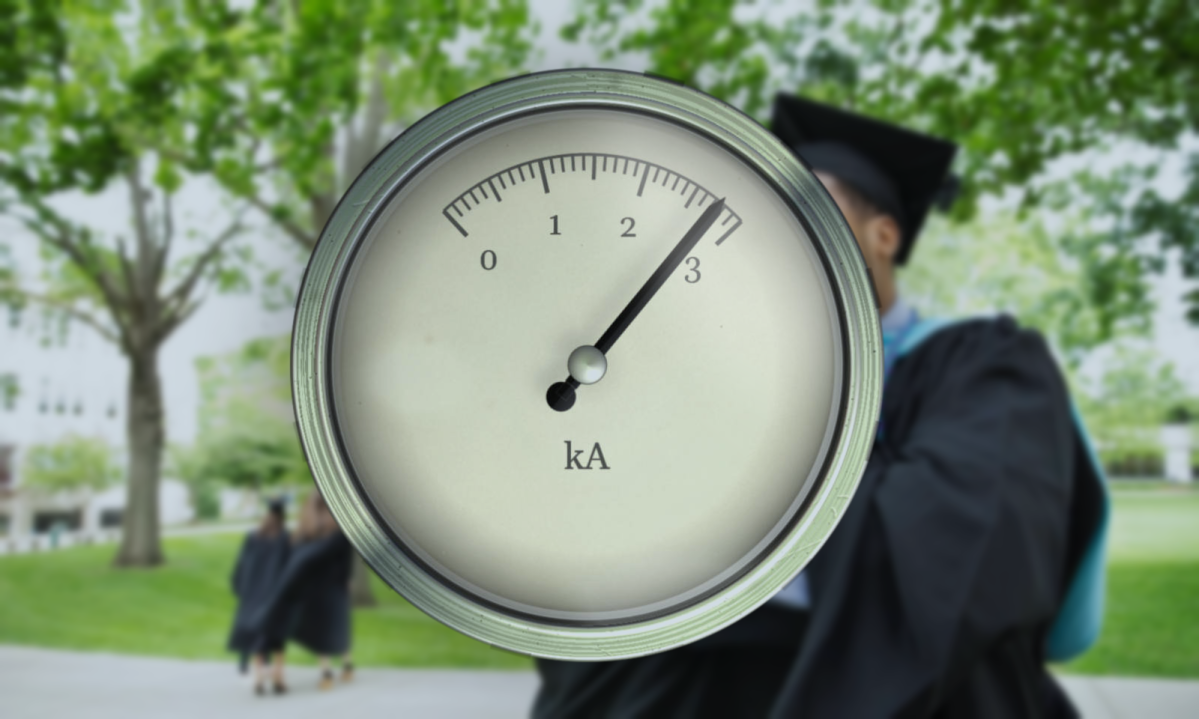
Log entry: 2.75 kA
